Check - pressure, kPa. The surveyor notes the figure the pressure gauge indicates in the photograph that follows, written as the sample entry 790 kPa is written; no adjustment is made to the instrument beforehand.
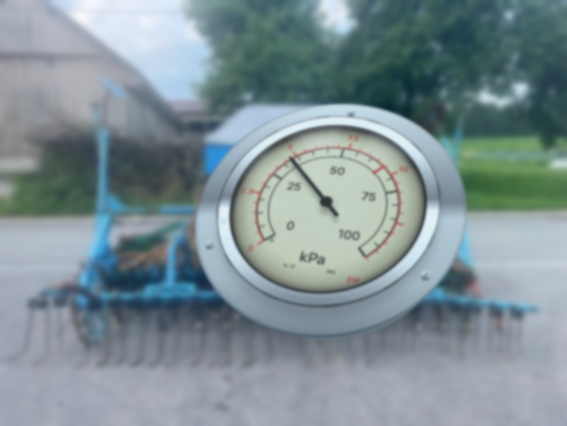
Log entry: 32.5 kPa
